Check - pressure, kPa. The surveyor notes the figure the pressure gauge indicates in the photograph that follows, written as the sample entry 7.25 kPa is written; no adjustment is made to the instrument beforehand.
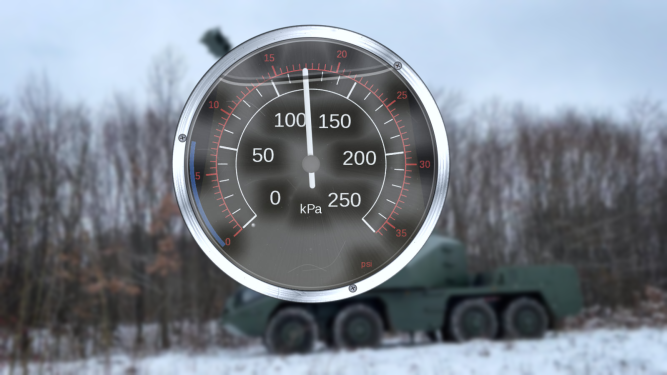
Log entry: 120 kPa
